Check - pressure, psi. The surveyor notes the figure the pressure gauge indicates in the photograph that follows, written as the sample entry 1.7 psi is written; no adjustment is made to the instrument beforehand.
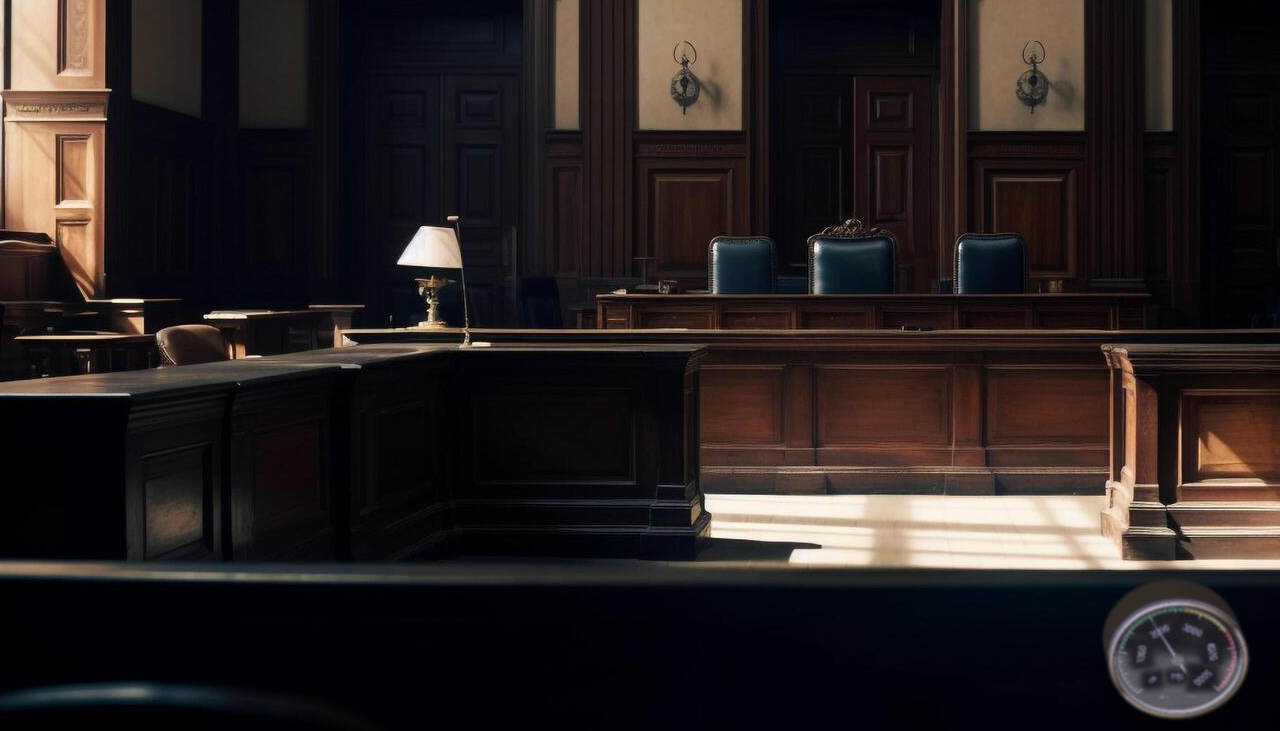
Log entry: 2000 psi
